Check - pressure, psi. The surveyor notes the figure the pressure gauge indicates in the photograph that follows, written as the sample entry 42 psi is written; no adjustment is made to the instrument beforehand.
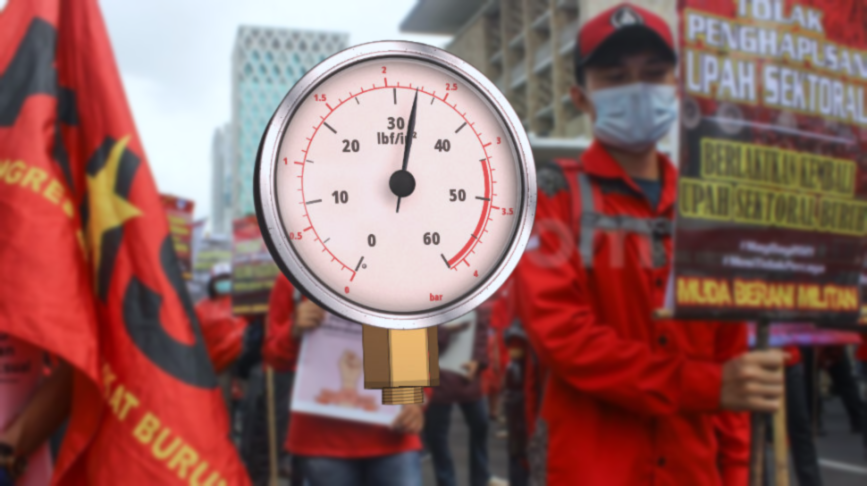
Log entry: 32.5 psi
